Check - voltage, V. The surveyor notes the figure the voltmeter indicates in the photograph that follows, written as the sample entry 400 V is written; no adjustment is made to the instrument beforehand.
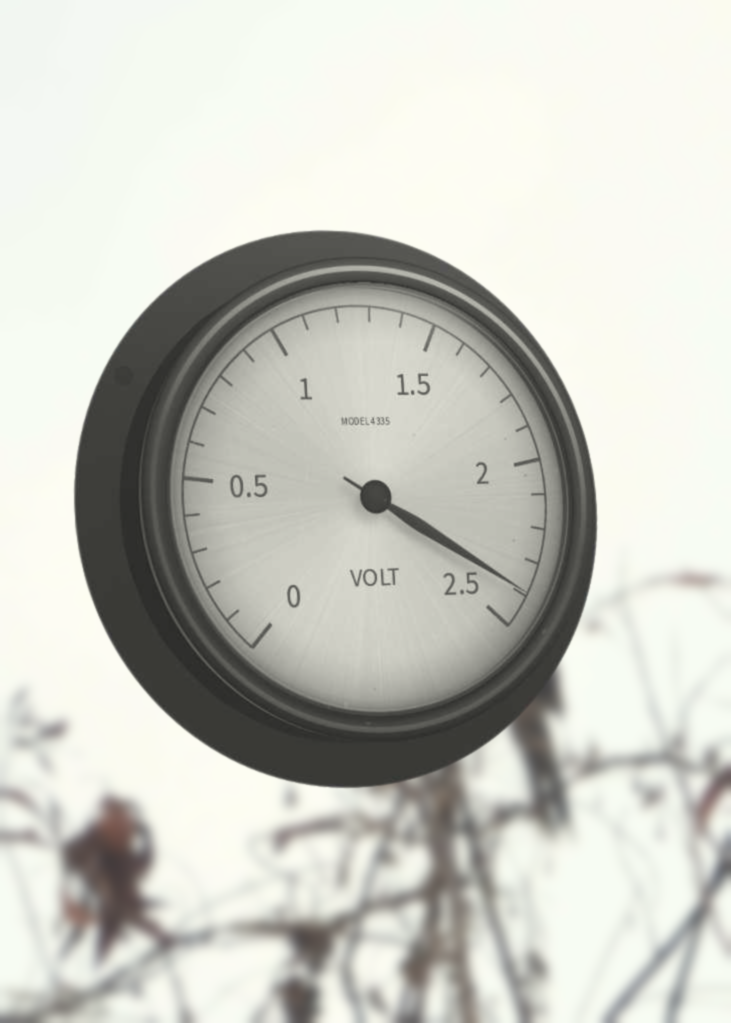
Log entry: 2.4 V
